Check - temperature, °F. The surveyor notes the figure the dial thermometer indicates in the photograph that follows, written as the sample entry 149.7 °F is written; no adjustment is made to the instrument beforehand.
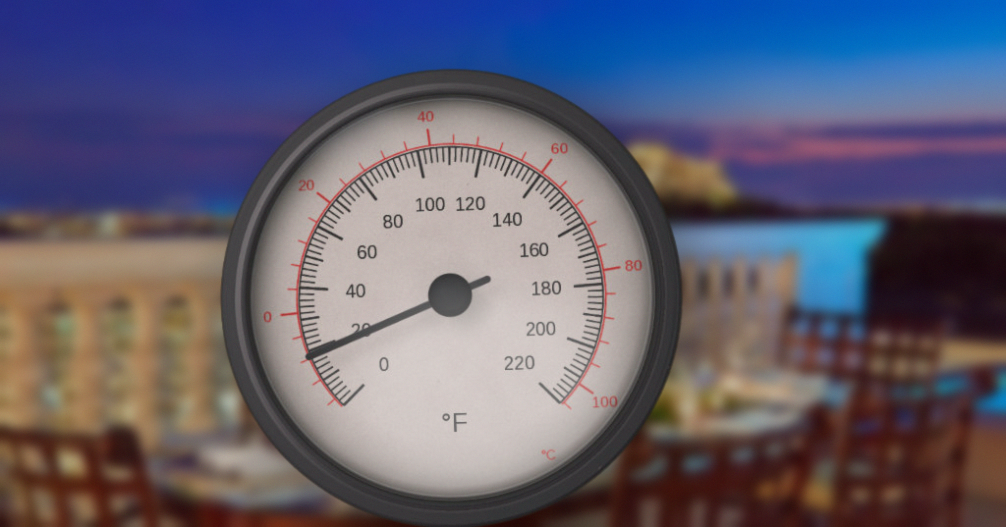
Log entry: 18 °F
